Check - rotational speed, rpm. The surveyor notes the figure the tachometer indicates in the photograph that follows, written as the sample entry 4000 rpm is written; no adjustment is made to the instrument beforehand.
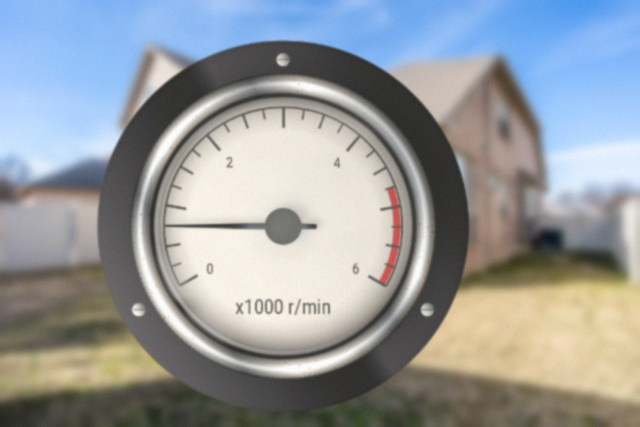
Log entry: 750 rpm
